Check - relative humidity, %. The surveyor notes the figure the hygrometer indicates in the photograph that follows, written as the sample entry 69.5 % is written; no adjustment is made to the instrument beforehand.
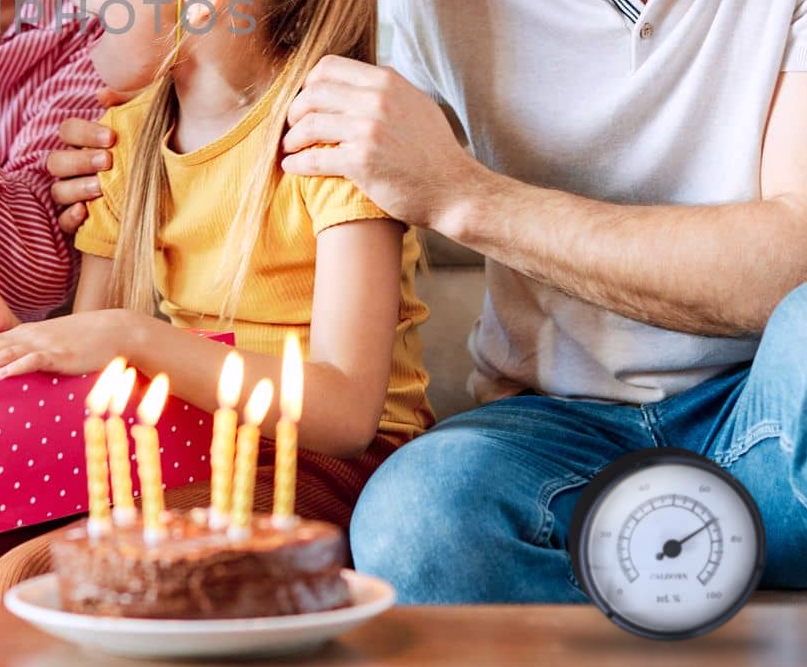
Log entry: 70 %
